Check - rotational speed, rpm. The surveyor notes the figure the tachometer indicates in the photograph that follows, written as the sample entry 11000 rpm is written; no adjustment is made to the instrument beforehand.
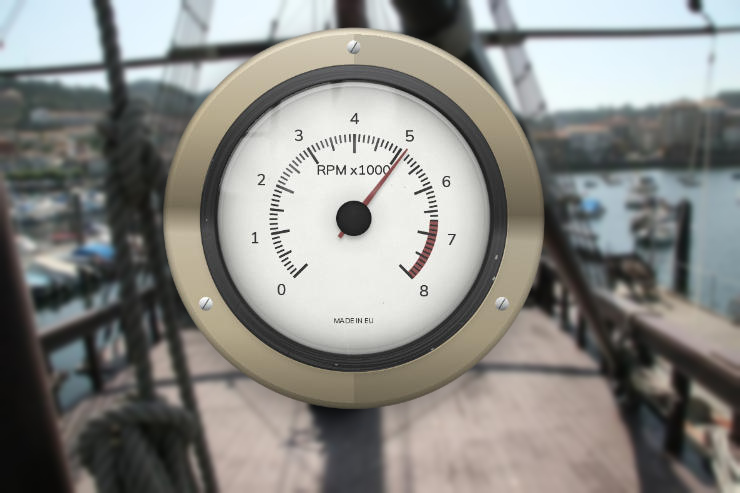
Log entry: 5100 rpm
